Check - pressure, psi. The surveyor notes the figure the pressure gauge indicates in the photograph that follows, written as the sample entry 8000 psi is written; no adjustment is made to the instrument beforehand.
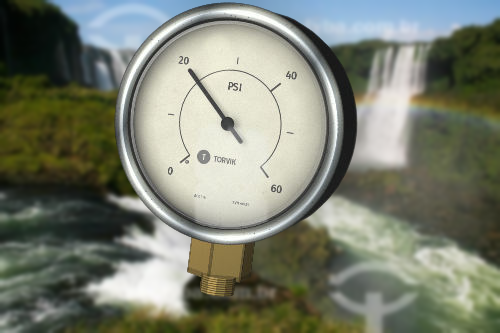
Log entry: 20 psi
